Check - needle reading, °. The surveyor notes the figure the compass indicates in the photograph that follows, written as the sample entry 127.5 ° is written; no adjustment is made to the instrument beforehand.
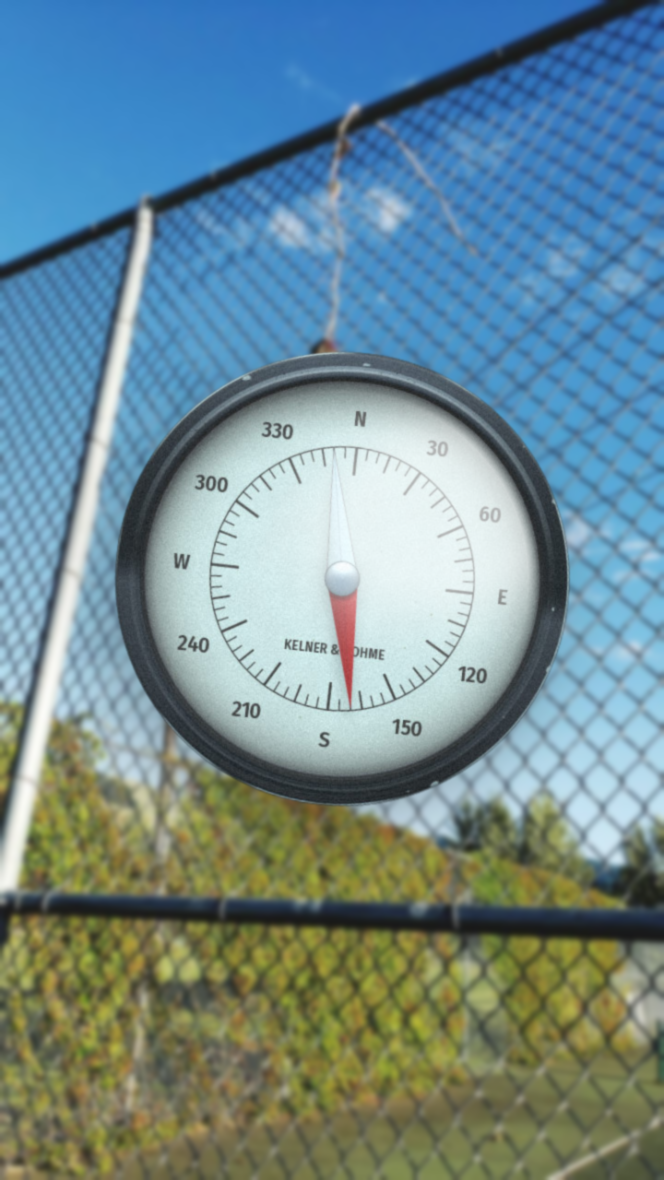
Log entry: 170 °
